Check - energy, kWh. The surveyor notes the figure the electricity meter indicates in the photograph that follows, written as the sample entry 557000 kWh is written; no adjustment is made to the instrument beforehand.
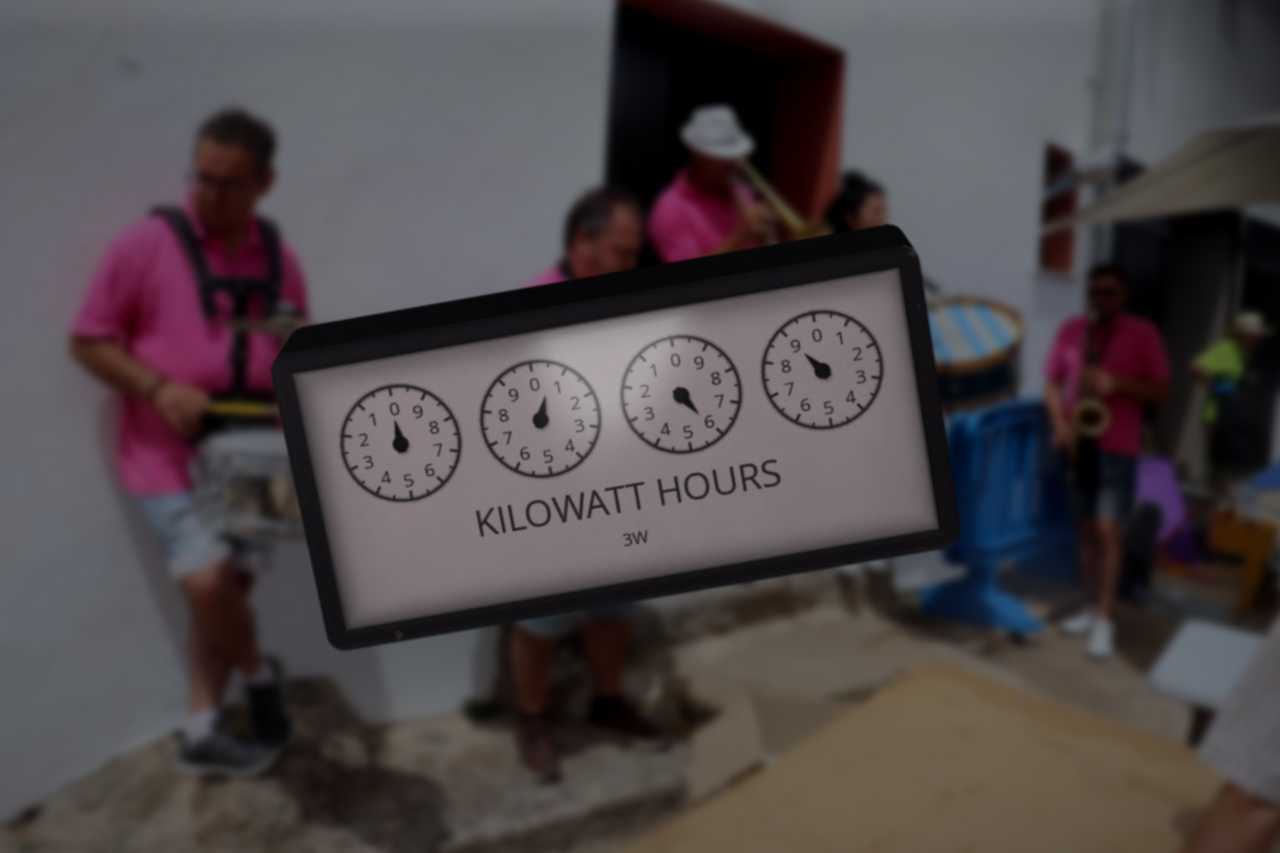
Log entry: 59 kWh
